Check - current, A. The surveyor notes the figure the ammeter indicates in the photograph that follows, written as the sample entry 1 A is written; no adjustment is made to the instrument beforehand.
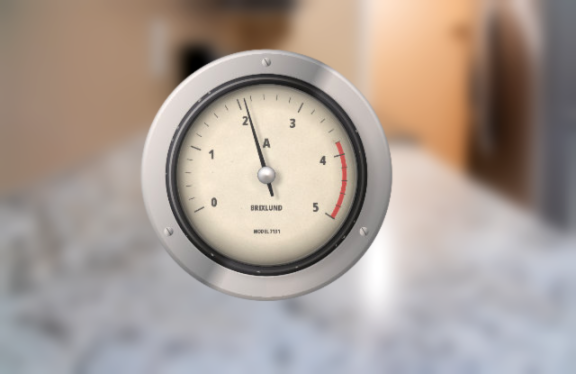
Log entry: 2.1 A
